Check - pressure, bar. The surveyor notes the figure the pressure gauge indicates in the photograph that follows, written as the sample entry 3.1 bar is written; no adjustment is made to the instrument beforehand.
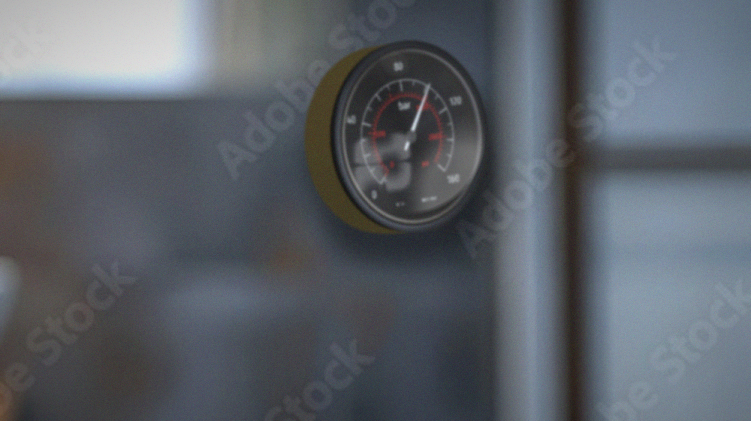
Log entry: 100 bar
